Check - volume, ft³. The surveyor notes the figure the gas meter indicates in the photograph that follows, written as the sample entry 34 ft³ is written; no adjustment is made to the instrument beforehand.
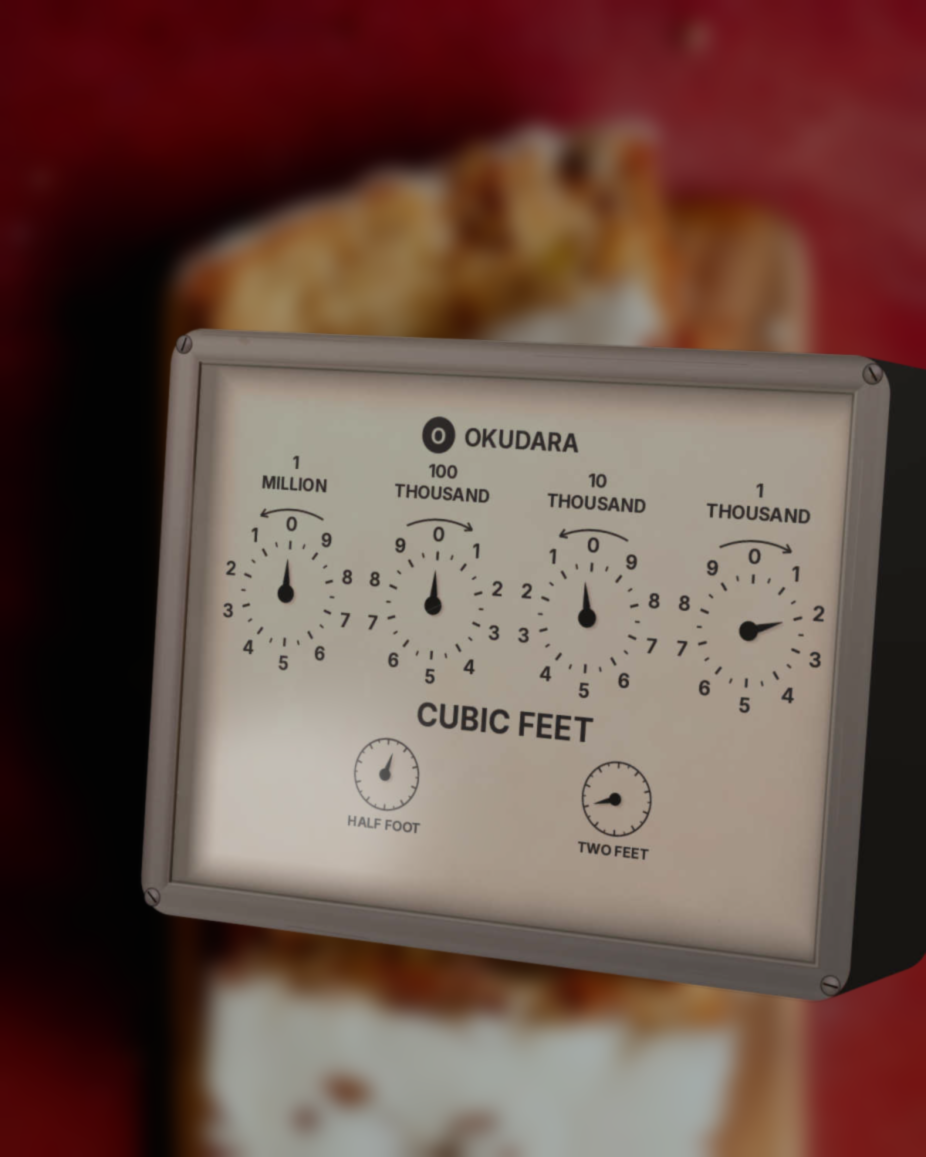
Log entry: 200 ft³
